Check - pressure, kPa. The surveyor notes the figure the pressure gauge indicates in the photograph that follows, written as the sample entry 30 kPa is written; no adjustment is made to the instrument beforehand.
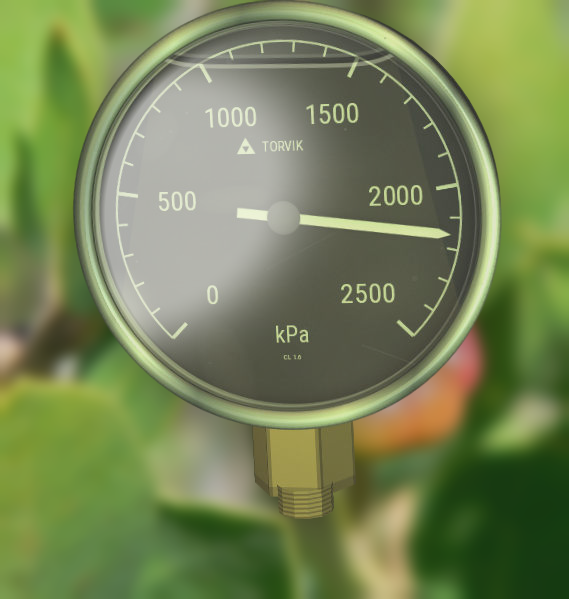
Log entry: 2150 kPa
